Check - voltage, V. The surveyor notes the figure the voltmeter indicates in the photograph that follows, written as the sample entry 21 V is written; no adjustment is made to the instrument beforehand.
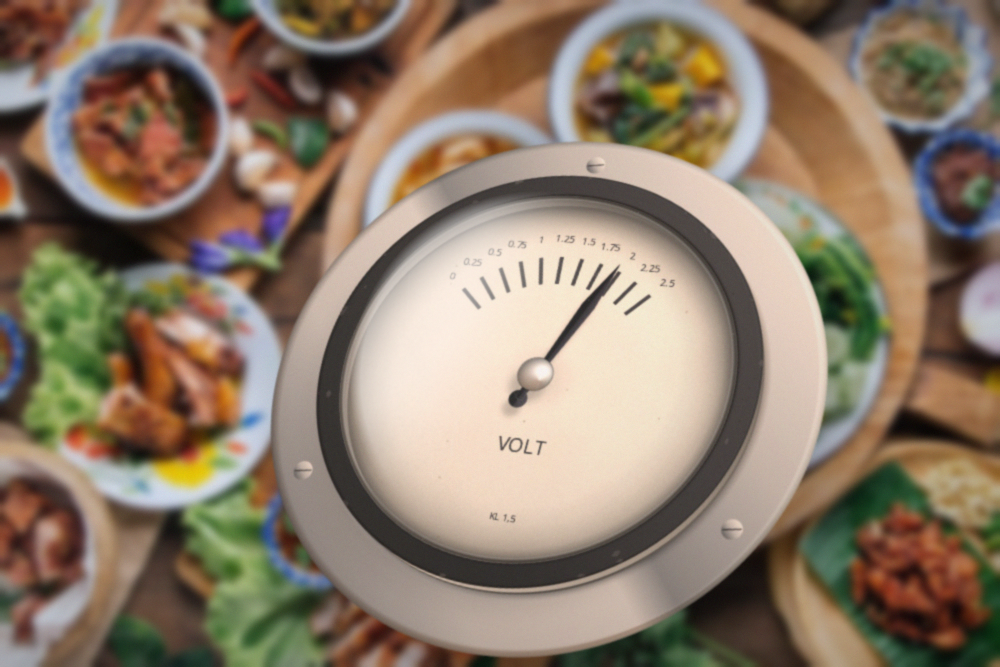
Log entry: 2 V
